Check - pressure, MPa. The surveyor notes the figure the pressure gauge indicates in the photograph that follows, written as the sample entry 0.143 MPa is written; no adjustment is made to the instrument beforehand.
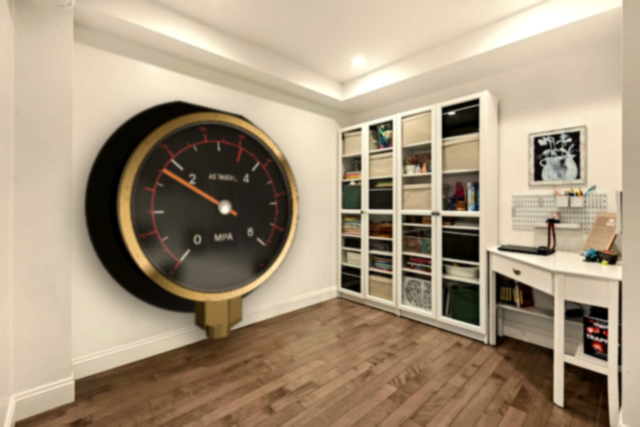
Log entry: 1.75 MPa
